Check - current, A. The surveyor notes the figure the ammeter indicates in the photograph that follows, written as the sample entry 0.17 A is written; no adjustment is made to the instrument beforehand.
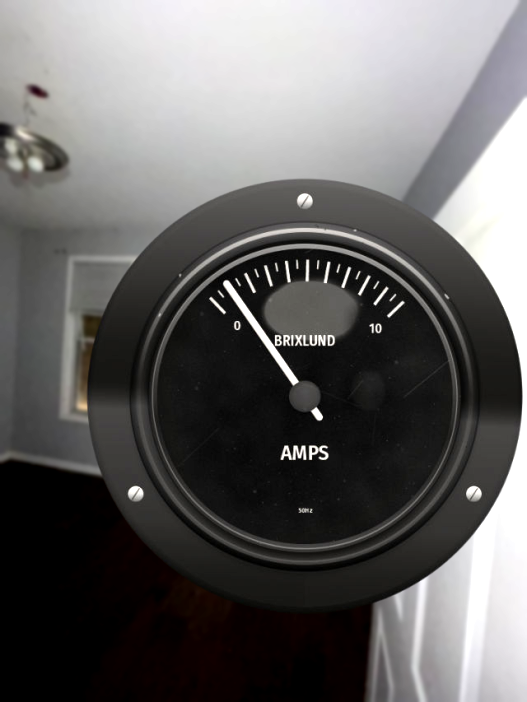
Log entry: 1 A
